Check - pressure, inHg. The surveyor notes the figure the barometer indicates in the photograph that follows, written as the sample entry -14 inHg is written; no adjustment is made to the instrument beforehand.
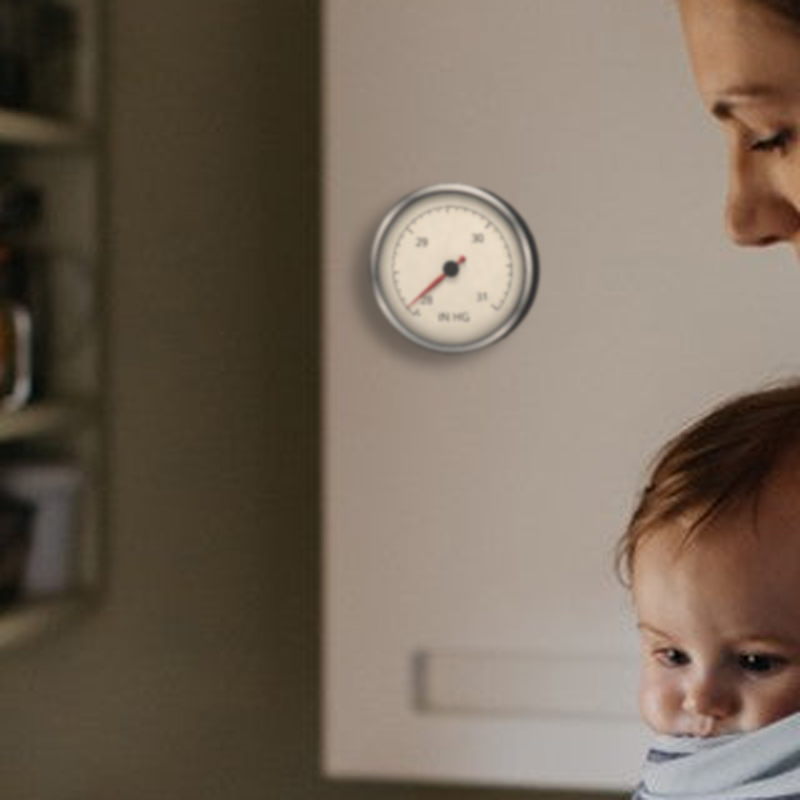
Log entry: 28.1 inHg
